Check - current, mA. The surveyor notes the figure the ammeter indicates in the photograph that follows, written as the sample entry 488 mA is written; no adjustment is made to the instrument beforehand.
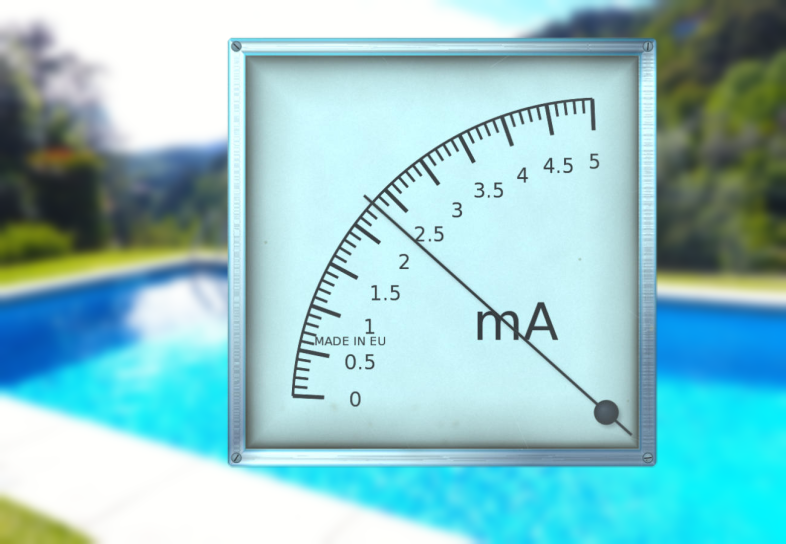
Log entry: 2.3 mA
